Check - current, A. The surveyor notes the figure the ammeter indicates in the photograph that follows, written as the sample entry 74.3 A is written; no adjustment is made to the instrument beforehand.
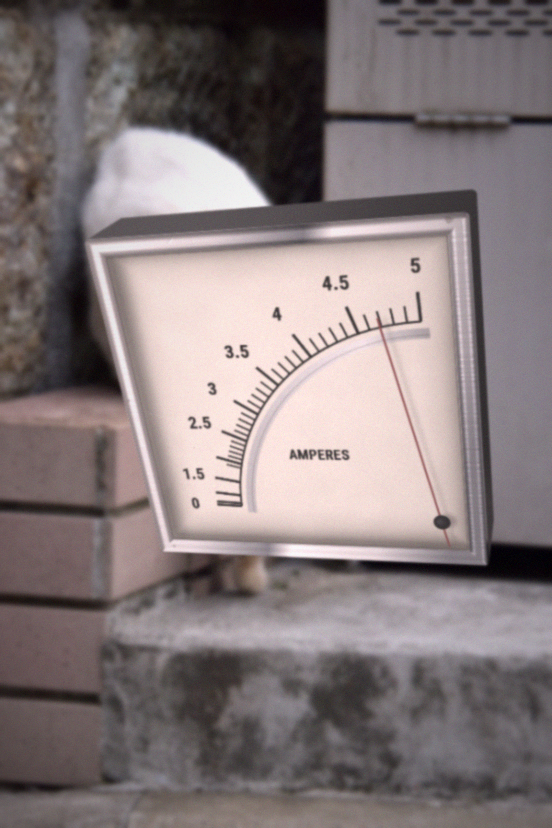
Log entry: 4.7 A
